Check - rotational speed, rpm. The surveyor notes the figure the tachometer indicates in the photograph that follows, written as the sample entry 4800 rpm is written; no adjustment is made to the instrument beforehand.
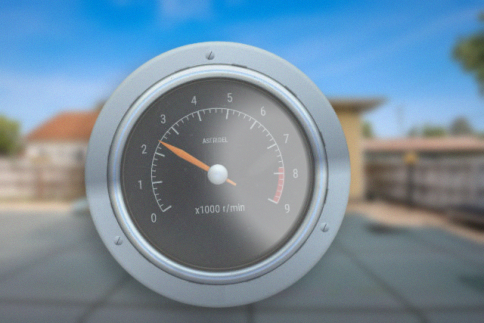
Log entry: 2400 rpm
